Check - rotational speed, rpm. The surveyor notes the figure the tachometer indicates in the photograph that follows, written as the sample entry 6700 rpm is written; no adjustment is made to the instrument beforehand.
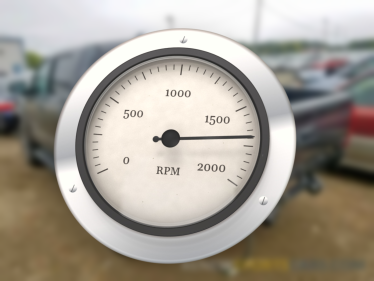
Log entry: 1700 rpm
